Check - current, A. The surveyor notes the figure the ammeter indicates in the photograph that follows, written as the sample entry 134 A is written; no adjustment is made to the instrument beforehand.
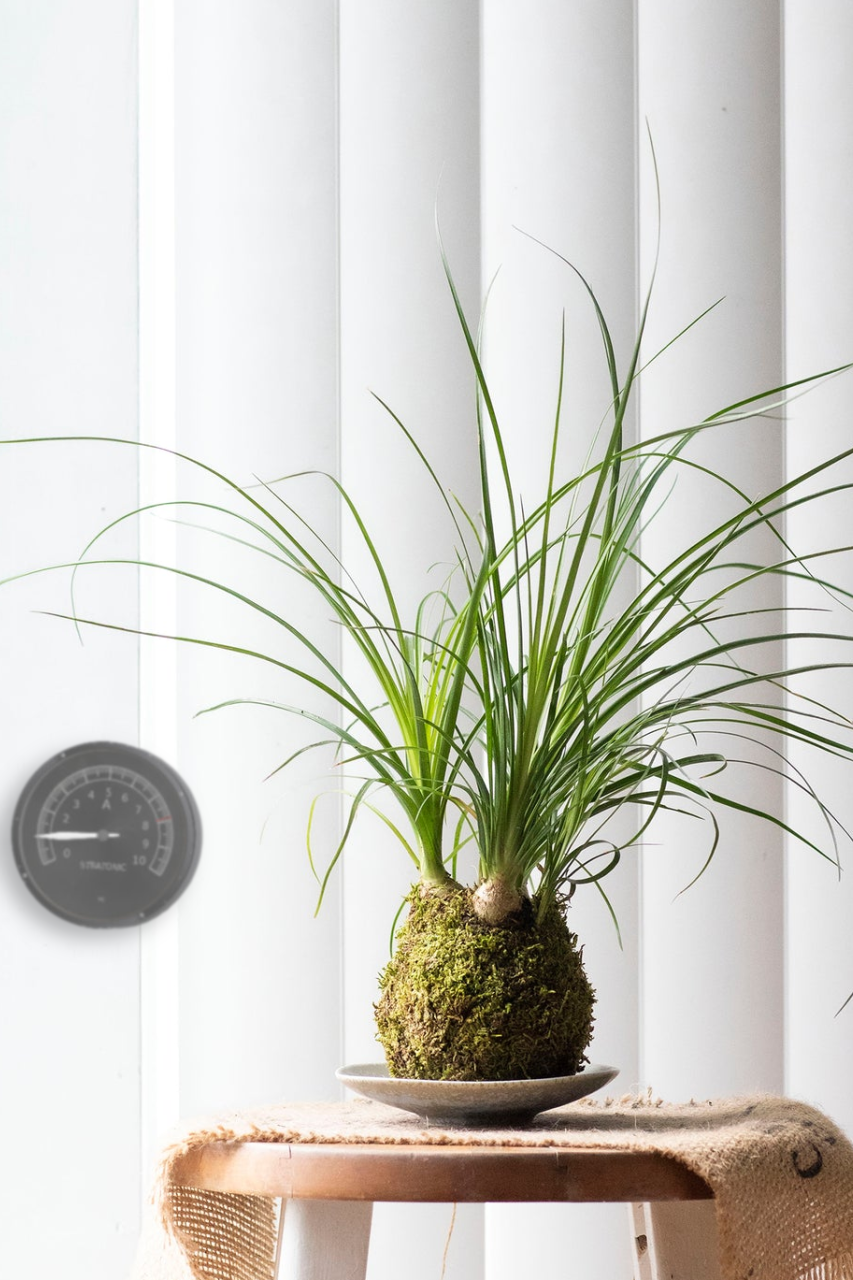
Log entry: 1 A
